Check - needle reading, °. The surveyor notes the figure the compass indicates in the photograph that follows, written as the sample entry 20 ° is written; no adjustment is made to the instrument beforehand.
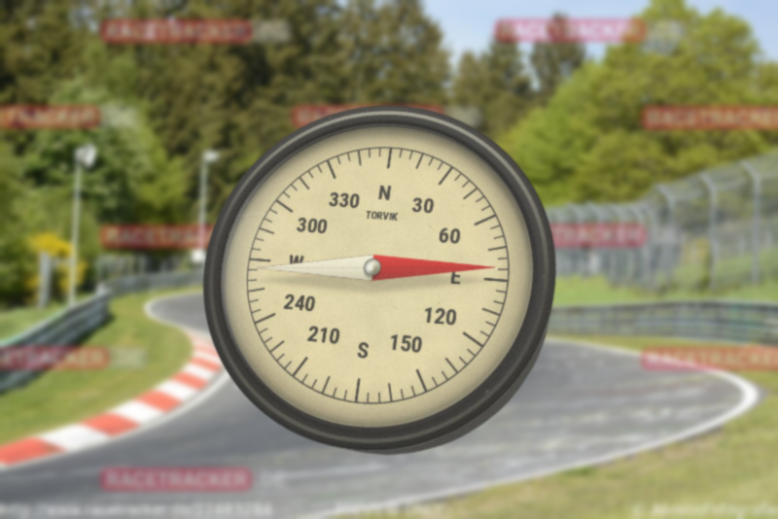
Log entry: 85 °
